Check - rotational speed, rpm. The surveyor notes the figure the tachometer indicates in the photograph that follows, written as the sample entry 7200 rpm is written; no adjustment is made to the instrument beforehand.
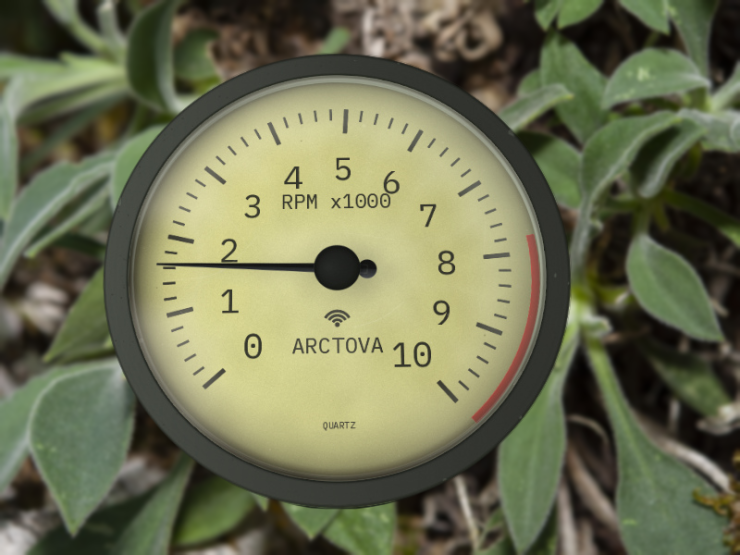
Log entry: 1600 rpm
